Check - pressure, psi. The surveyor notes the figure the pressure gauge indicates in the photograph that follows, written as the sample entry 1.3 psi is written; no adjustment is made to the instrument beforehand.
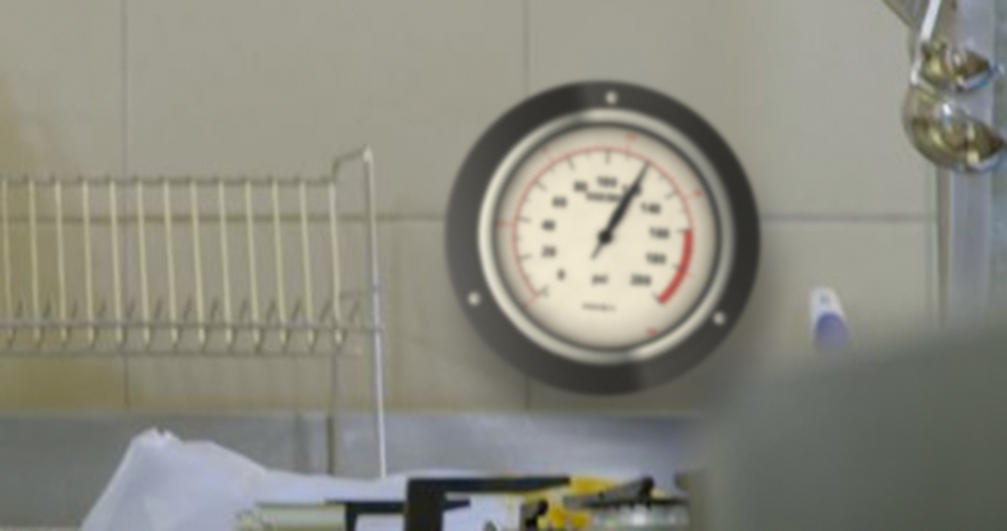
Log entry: 120 psi
